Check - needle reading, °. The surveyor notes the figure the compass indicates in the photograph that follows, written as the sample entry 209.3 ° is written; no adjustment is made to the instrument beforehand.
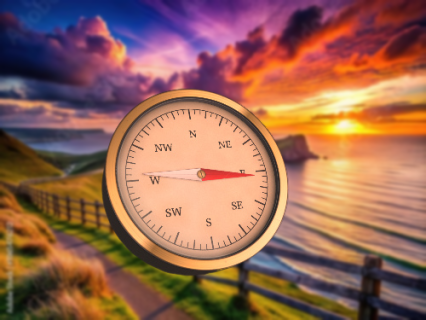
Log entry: 95 °
